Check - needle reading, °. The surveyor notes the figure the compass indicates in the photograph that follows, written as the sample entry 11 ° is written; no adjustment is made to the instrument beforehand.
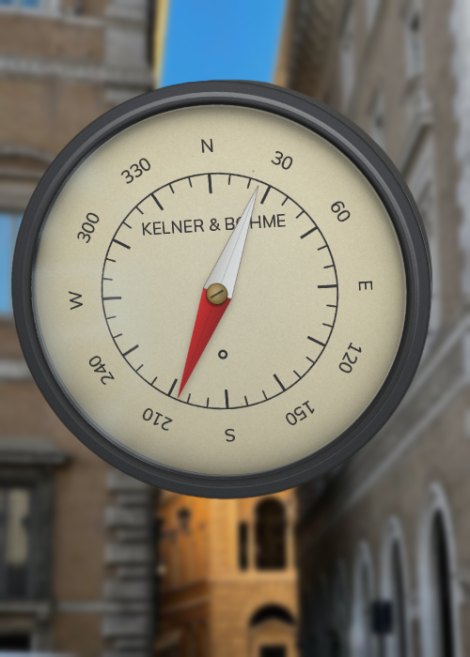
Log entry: 205 °
